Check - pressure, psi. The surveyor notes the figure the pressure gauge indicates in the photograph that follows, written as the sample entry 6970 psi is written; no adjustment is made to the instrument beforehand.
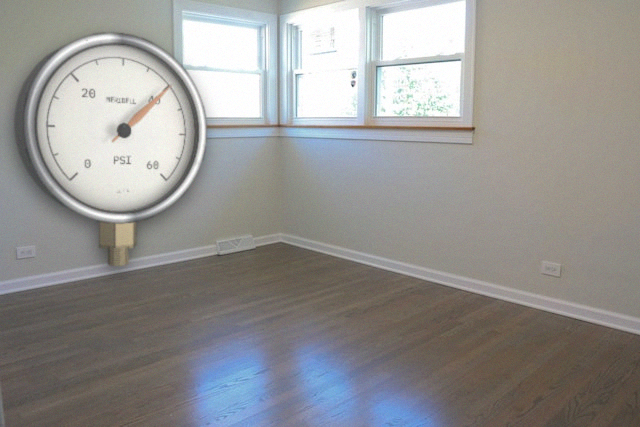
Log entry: 40 psi
